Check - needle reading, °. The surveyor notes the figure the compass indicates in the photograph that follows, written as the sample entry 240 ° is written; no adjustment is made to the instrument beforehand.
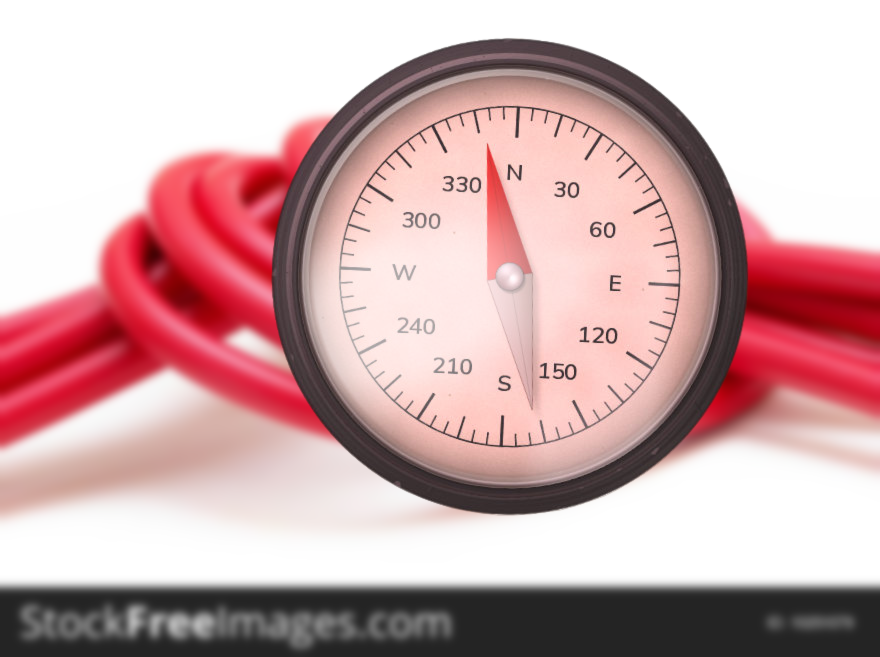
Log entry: 347.5 °
